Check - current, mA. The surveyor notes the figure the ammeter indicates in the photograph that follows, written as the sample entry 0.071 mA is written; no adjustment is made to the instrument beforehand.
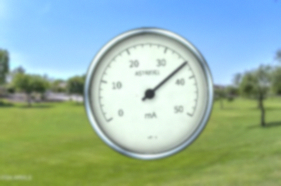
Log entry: 36 mA
